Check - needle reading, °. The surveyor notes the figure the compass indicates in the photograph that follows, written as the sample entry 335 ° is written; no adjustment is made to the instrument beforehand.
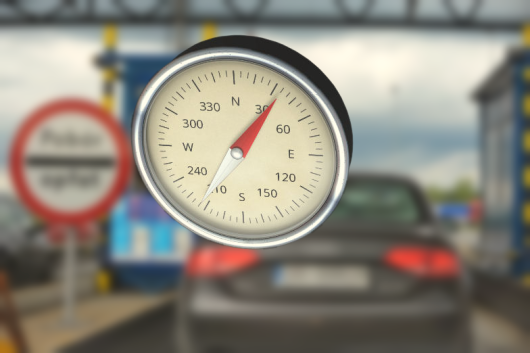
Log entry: 35 °
